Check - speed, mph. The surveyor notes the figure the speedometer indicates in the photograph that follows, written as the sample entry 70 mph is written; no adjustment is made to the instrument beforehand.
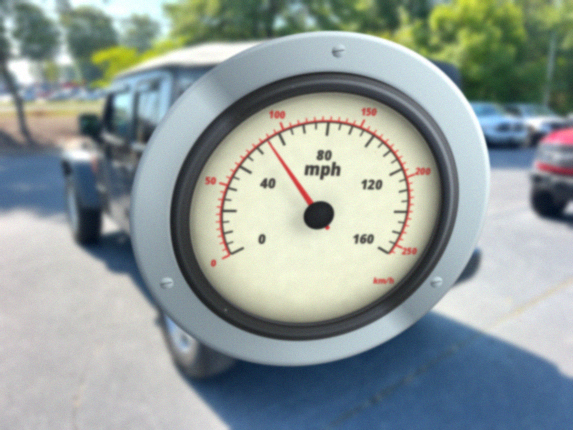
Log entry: 55 mph
